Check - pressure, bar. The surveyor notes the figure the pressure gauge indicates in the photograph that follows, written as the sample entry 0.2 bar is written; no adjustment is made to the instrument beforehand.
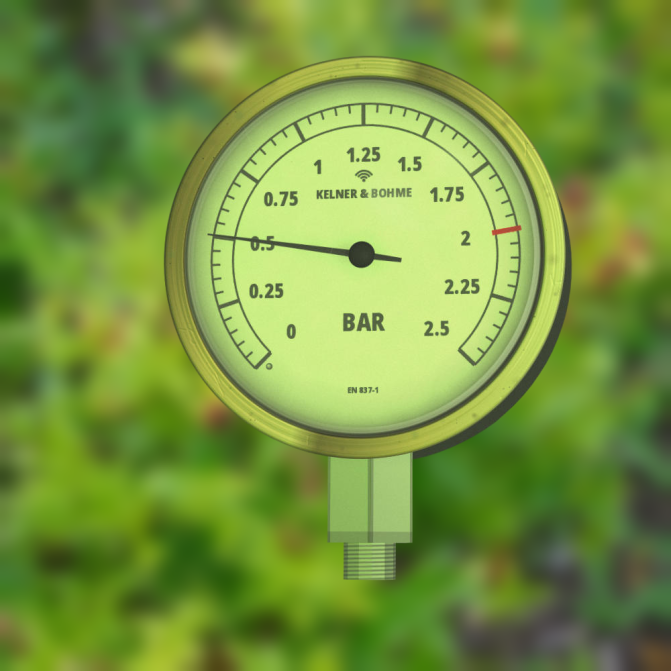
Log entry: 0.5 bar
